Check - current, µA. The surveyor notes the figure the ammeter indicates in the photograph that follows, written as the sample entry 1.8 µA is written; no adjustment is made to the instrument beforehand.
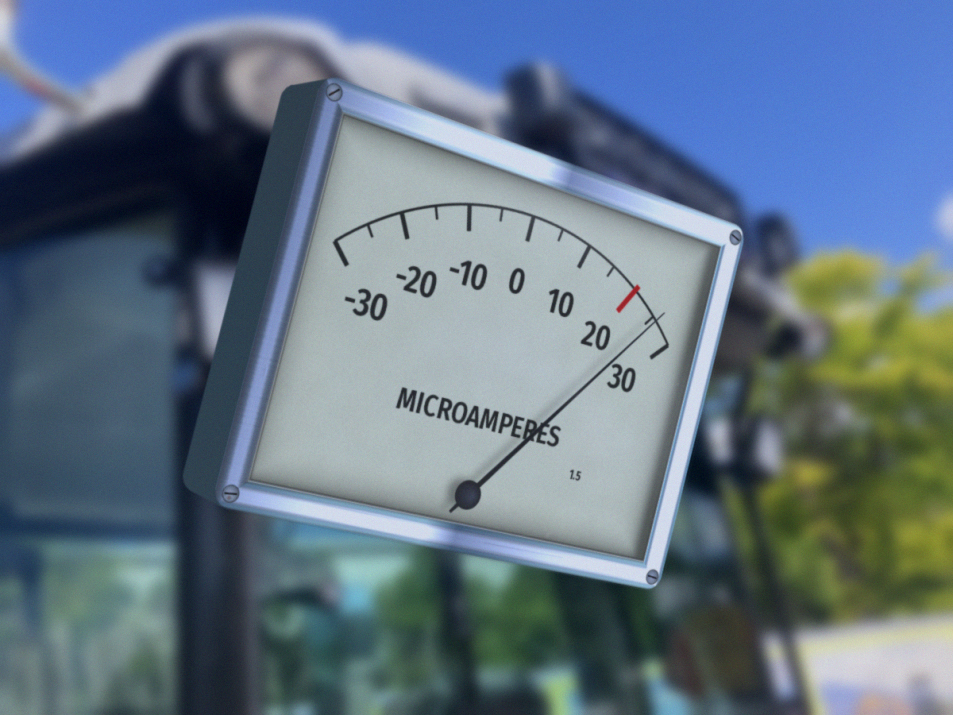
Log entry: 25 µA
